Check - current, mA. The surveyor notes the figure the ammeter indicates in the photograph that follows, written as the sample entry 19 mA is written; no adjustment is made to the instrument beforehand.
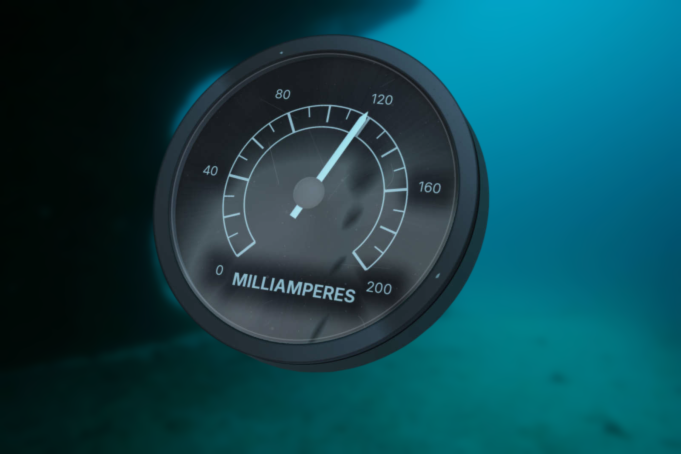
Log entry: 120 mA
